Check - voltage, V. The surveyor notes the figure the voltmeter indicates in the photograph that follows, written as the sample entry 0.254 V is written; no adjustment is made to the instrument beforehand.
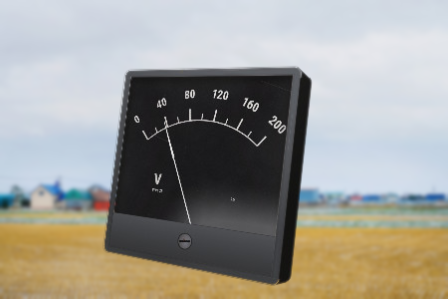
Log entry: 40 V
